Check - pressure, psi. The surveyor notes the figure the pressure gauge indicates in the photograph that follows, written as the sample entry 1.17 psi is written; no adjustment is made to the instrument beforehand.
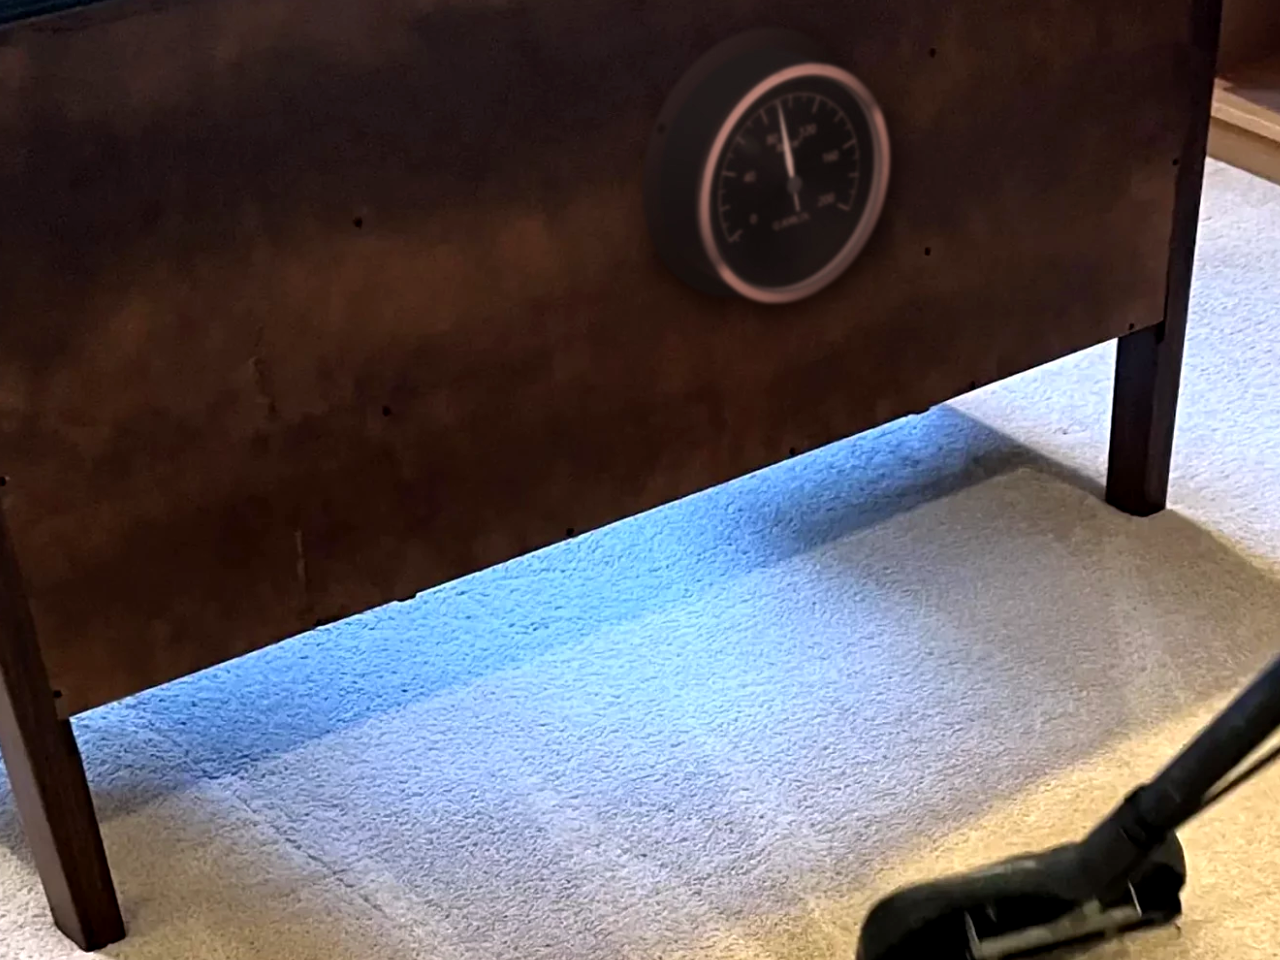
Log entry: 90 psi
